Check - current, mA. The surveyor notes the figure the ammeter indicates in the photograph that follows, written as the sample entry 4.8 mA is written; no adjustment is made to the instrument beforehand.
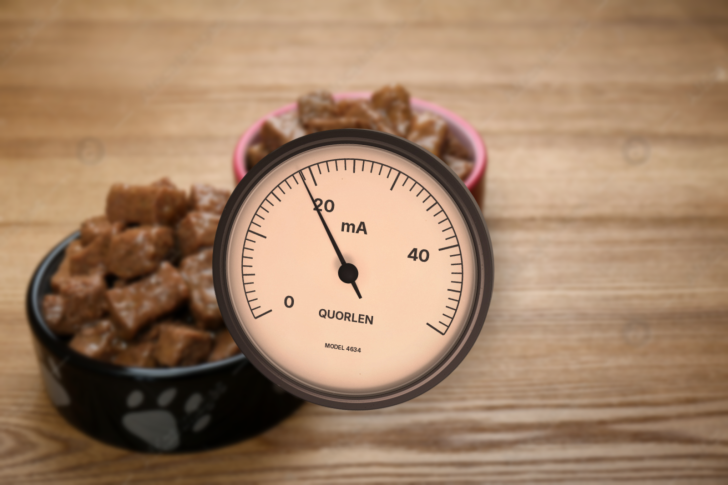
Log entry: 19 mA
